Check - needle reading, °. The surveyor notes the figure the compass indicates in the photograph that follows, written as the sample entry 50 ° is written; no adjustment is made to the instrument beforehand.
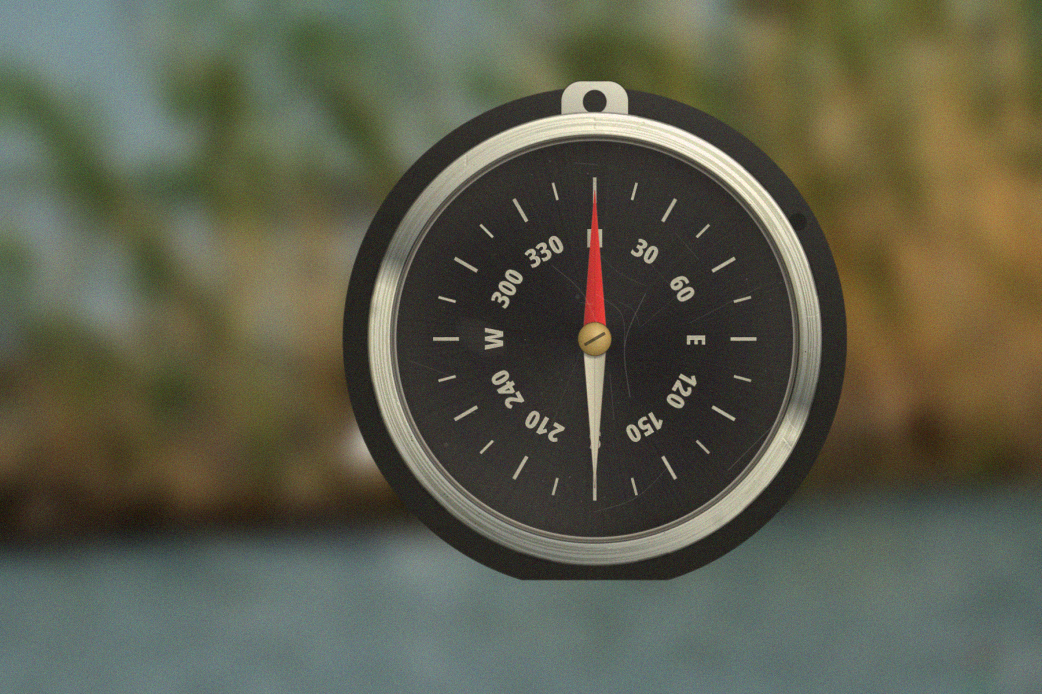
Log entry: 0 °
